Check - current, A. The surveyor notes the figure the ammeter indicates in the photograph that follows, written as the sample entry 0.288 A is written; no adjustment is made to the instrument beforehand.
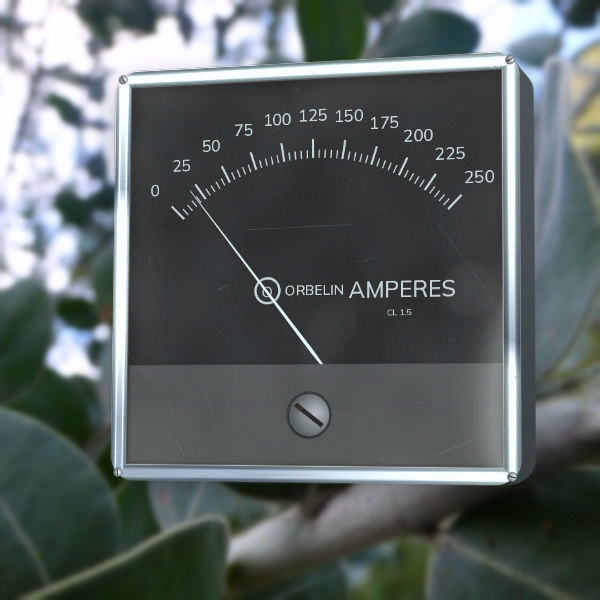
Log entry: 20 A
